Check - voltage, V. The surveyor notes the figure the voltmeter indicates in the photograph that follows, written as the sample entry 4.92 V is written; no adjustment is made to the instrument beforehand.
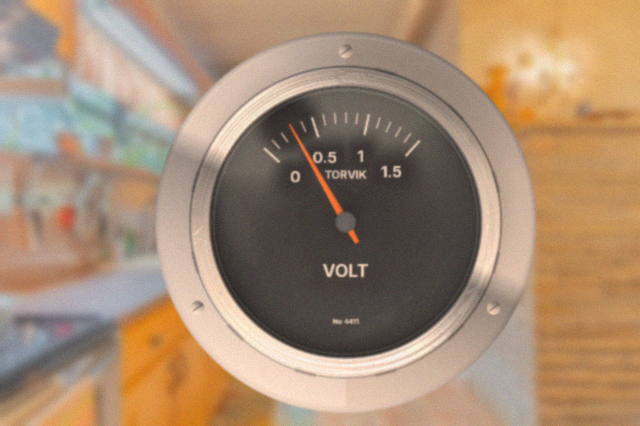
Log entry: 0.3 V
